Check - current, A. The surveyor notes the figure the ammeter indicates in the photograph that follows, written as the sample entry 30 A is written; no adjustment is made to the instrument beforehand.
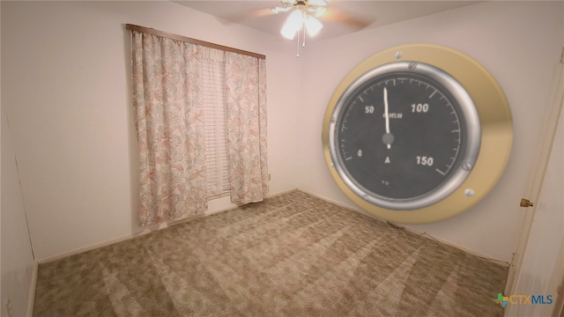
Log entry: 70 A
